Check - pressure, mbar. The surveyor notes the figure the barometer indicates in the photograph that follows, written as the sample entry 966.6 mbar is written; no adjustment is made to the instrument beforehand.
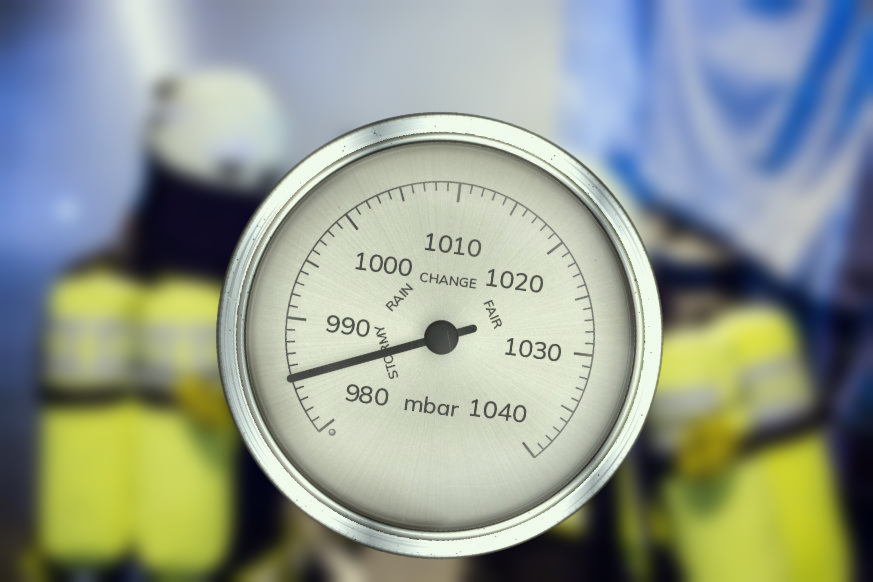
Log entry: 985 mbar
